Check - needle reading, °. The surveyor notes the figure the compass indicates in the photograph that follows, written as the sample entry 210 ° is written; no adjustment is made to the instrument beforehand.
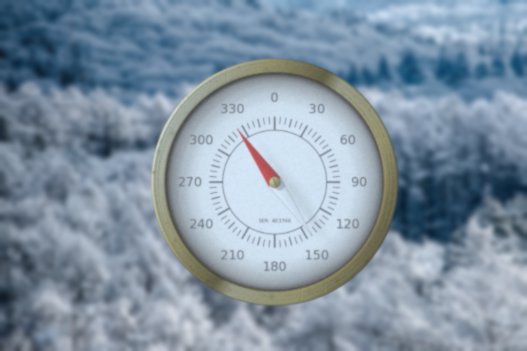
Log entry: 325 °
